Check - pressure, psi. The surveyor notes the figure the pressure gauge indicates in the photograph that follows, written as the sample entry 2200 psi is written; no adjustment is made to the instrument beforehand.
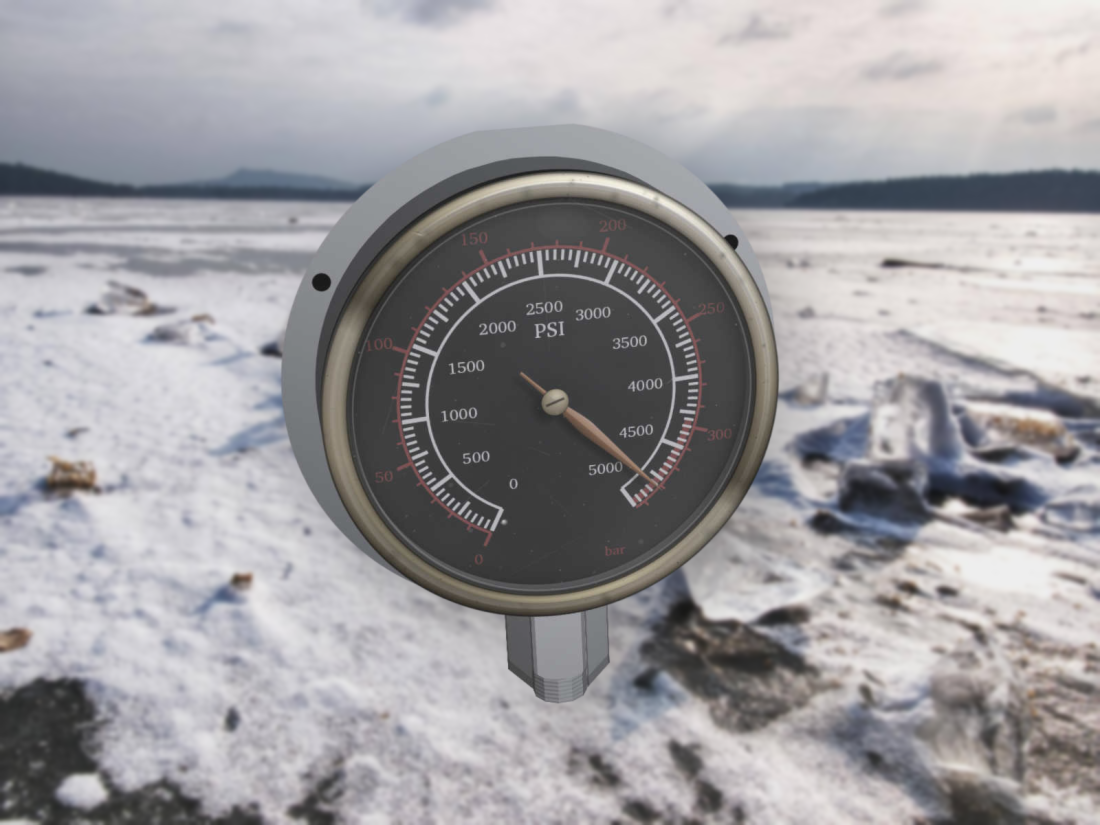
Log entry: 4800 psi
